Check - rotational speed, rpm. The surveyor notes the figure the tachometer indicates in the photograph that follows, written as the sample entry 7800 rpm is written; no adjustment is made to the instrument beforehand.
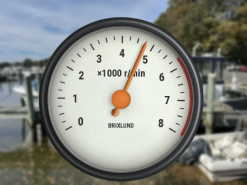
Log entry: 4750 rpm
